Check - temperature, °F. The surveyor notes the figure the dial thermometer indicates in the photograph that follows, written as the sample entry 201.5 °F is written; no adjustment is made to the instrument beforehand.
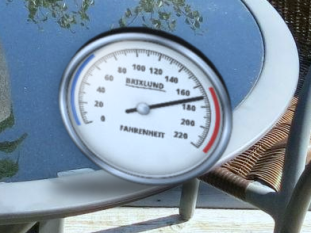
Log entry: 170 °F
